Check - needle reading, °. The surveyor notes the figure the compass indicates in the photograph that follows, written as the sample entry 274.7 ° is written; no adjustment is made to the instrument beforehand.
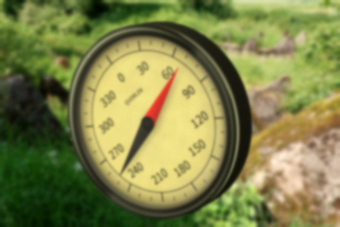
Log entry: 70 °
